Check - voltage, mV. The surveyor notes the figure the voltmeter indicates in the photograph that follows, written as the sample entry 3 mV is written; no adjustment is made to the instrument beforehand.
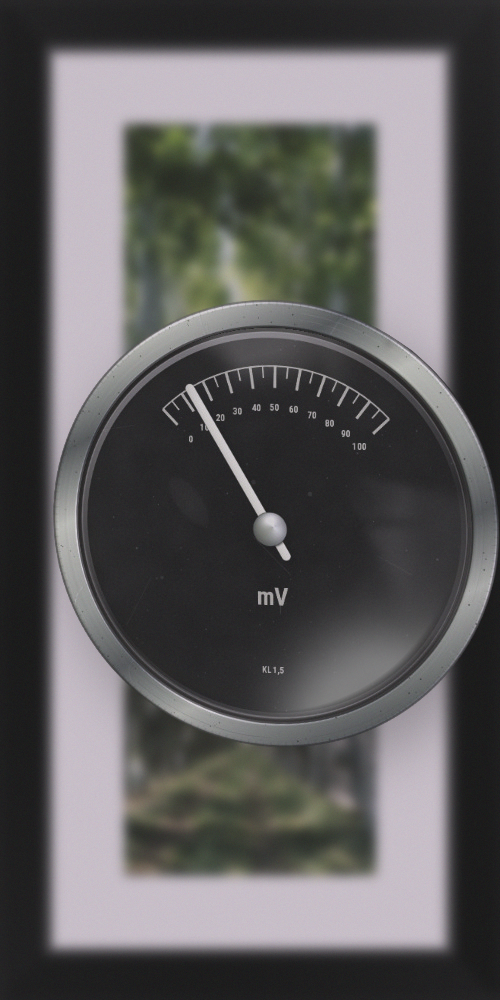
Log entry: 15 mV
